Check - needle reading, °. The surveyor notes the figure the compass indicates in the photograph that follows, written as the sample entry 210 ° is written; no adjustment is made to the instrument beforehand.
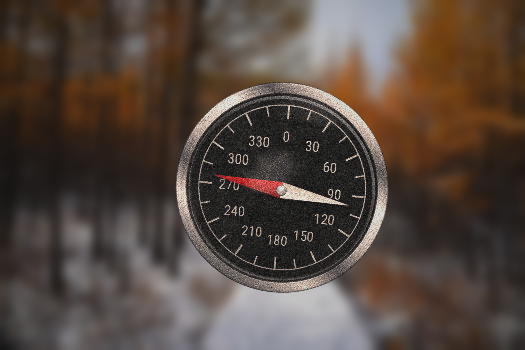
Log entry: 277.5 °
